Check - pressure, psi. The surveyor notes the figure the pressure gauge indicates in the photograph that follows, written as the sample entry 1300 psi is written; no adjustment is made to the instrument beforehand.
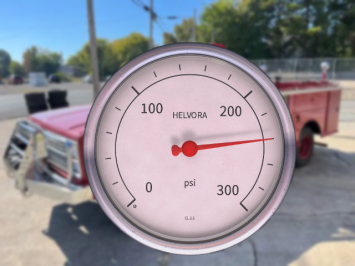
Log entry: 240 psi
